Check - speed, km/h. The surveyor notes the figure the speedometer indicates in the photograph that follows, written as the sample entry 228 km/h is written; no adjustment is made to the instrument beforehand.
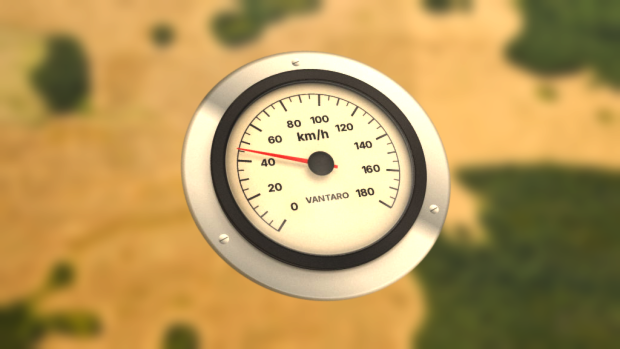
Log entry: 45 km/h
